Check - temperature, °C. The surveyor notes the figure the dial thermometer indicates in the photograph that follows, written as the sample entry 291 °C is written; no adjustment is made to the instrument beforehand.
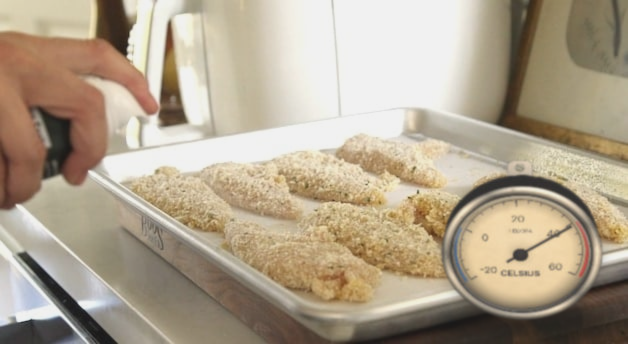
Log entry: 40 °C
